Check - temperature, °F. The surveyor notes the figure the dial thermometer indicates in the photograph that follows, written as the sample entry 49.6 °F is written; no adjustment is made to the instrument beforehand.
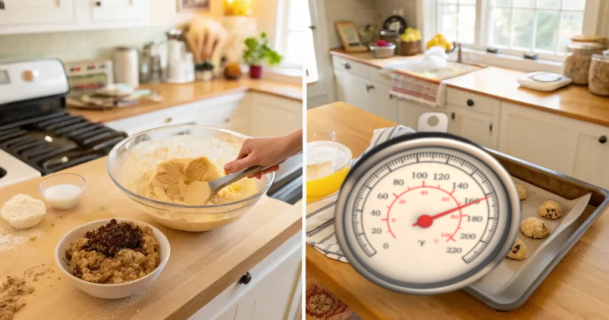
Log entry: 160 °F
